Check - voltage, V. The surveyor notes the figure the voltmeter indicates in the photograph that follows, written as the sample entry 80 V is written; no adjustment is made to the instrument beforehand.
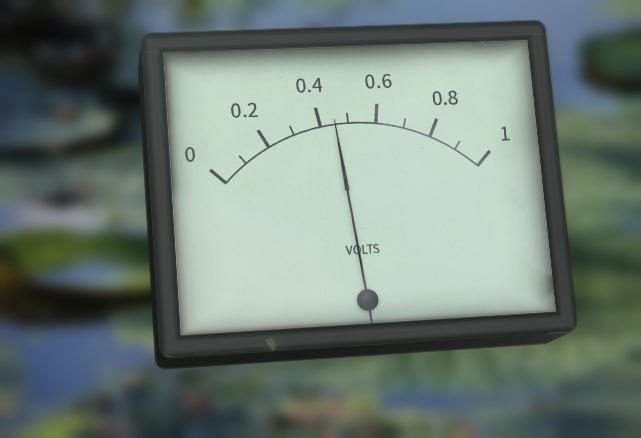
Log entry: 0.45 V
